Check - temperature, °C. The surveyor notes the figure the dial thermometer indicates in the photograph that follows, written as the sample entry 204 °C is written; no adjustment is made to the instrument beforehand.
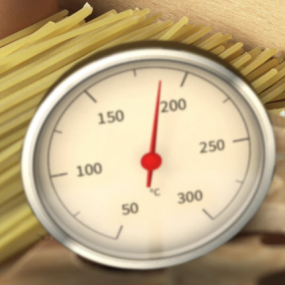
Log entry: 187.5 °C
